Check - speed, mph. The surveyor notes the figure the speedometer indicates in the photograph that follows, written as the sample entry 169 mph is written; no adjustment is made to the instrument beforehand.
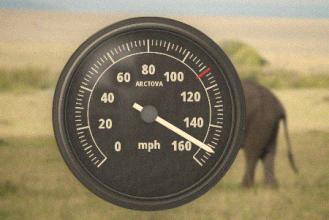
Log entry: 152 mph
